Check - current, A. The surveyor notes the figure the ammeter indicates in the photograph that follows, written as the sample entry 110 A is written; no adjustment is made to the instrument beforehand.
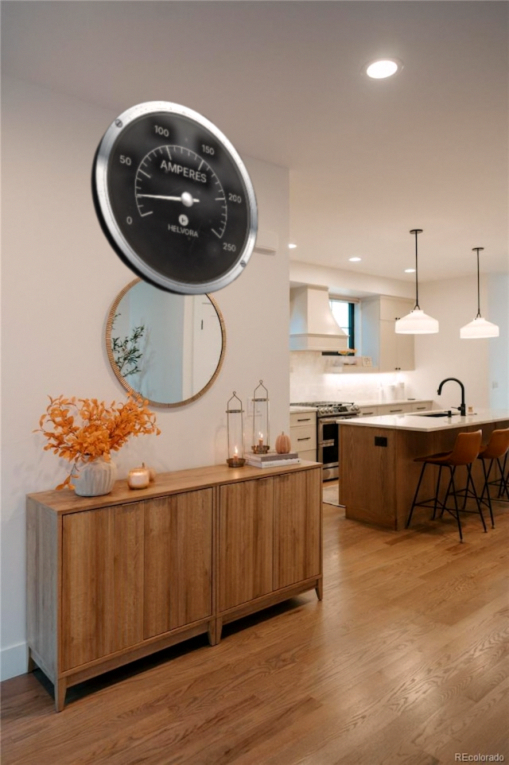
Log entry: 20 A
